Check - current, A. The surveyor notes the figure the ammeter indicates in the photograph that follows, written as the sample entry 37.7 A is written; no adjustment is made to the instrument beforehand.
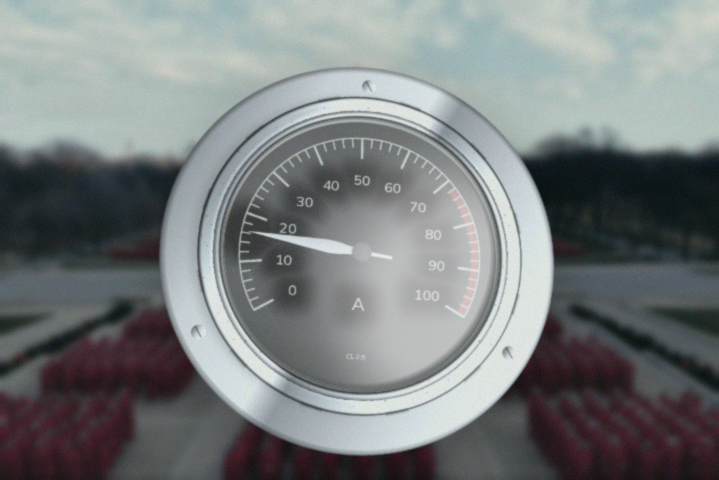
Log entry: 16 A
